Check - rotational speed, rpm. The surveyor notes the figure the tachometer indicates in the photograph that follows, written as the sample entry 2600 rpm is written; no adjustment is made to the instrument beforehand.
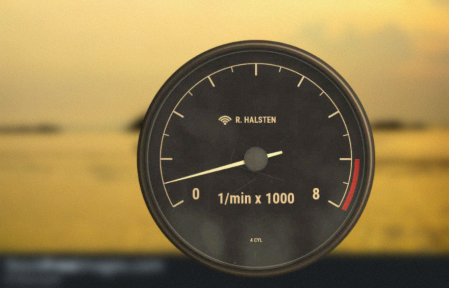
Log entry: 500 rpm
